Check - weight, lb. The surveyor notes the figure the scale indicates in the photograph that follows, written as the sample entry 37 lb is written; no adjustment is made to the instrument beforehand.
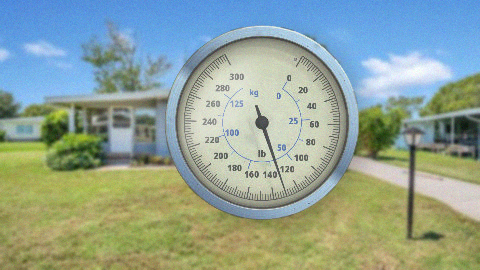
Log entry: 130 lb
